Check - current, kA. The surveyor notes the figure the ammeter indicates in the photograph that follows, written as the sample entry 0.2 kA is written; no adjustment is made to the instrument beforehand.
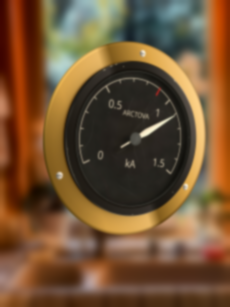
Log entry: 1.1 kA
